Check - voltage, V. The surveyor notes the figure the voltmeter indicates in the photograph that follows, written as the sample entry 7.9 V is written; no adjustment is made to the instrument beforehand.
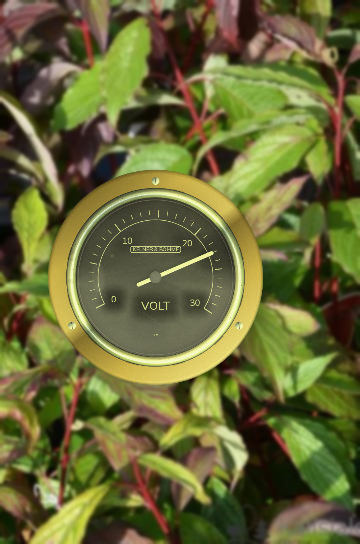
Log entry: 23 V
